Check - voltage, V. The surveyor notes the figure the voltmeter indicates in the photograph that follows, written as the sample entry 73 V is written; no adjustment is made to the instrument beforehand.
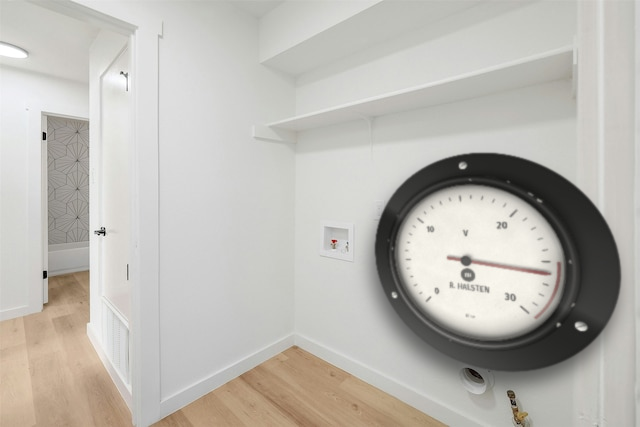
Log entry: 26 V
